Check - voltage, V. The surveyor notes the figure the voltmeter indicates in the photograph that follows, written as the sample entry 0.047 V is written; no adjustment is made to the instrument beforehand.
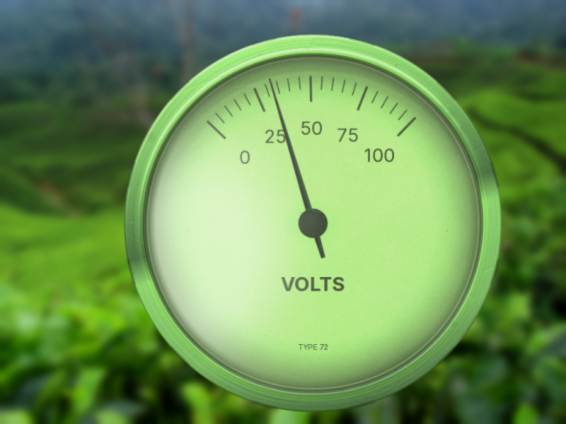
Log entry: 32.5 V
